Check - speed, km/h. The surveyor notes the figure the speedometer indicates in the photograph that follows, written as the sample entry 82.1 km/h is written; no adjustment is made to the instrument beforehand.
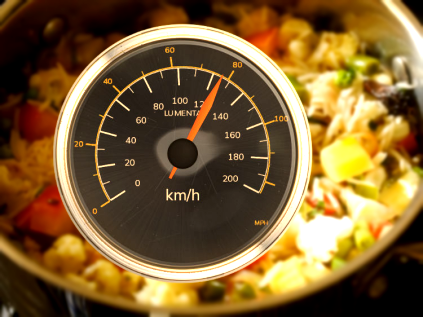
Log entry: 125 km/h
